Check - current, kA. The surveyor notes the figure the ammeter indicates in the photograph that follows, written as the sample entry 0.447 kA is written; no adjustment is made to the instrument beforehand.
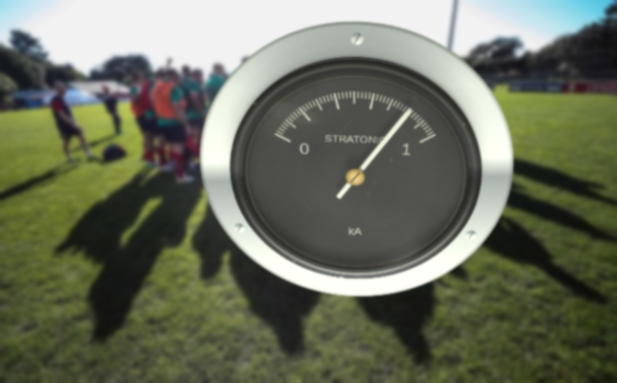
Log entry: 0.8 kA
